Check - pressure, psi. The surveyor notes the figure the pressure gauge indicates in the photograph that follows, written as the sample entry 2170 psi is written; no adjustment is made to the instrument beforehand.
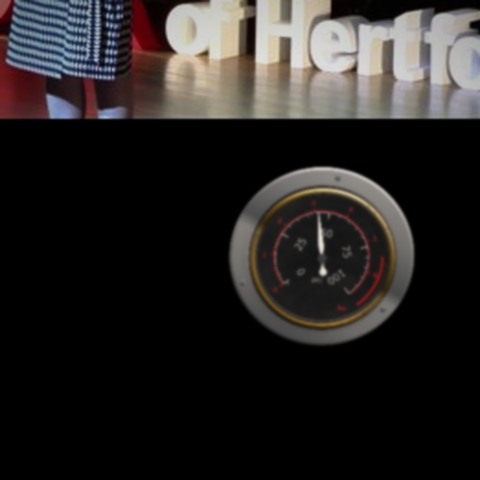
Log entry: 45 psi
